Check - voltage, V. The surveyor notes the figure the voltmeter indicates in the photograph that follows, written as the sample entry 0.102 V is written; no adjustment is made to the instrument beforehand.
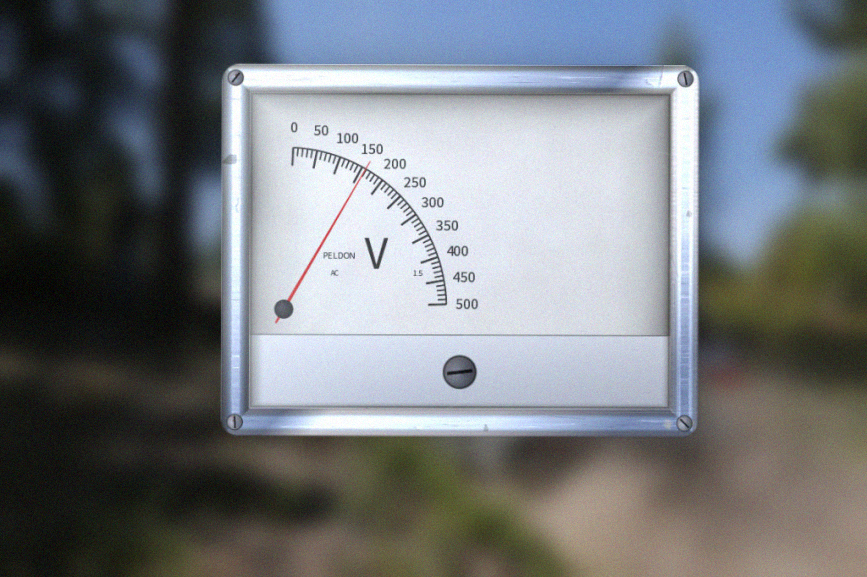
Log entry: 160 V
